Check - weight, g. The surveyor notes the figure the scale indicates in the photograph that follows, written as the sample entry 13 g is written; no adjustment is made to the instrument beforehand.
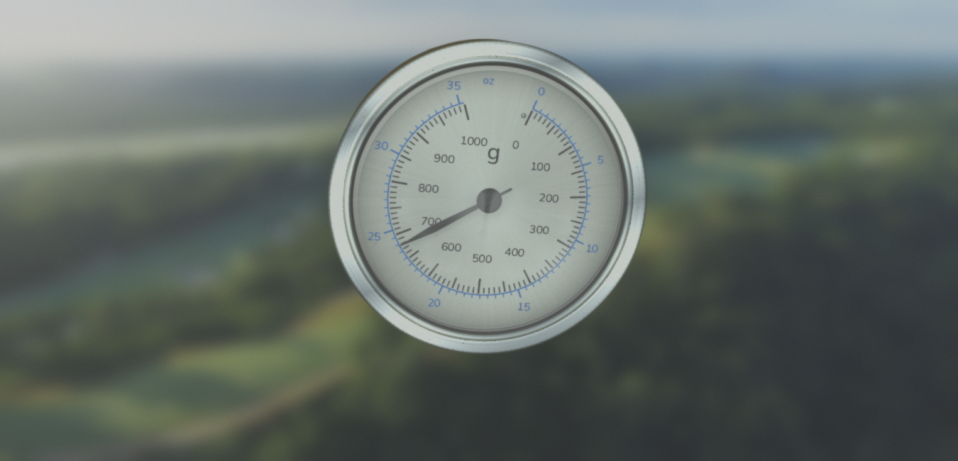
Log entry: 680 g
